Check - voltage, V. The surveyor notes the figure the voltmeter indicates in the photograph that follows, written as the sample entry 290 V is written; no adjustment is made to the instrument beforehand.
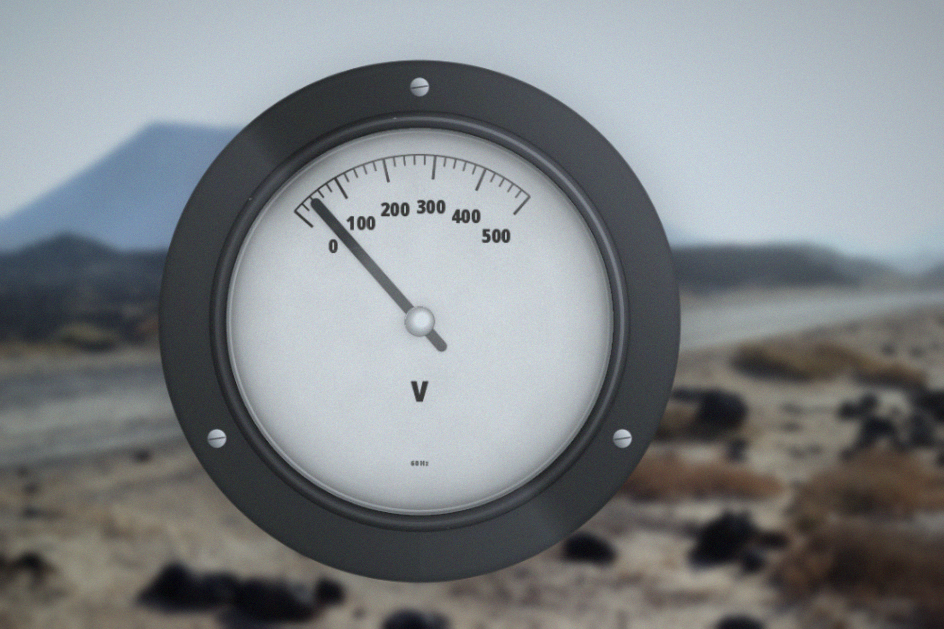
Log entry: 40 V
